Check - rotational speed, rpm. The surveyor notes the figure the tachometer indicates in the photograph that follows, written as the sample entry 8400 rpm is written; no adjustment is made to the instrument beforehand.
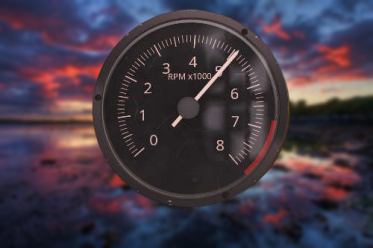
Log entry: 5100 rpm
